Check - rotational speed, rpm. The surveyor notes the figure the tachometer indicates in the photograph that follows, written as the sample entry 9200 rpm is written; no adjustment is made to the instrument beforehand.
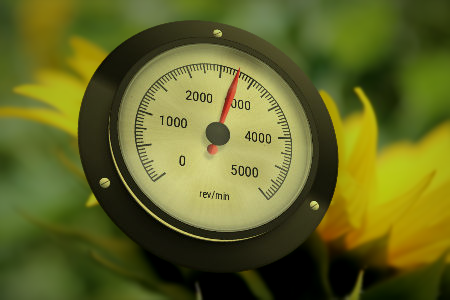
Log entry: 2750 rpm
